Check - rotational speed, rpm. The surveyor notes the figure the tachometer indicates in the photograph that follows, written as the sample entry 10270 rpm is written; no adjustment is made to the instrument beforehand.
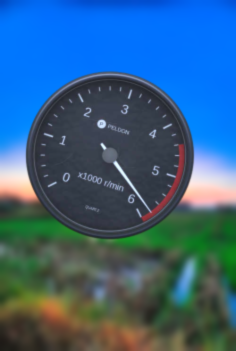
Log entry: 5800 rpm
